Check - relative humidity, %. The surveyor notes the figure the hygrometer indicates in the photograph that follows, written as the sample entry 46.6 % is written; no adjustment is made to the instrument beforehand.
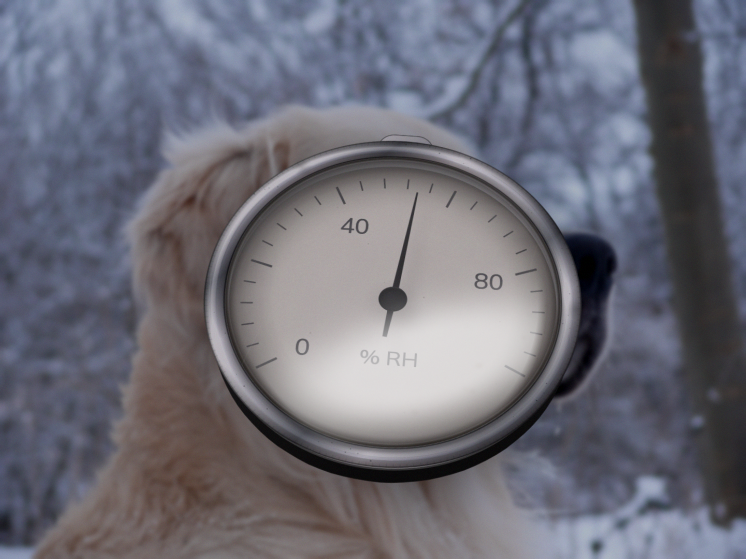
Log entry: 54 %
